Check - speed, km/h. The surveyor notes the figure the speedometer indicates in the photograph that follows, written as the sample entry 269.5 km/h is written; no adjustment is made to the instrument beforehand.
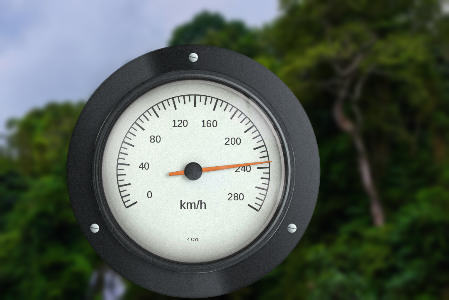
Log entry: 235 km/h
